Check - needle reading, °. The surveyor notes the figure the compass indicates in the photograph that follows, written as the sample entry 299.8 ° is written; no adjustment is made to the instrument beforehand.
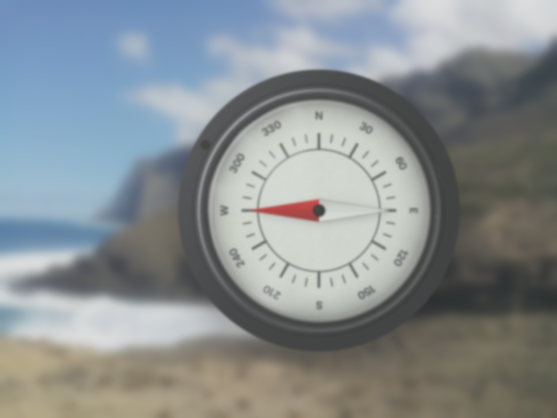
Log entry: 270 °
